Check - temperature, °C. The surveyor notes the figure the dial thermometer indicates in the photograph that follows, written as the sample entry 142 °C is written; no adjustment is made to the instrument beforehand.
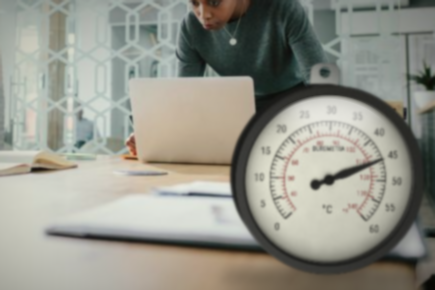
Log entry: 45 °C
